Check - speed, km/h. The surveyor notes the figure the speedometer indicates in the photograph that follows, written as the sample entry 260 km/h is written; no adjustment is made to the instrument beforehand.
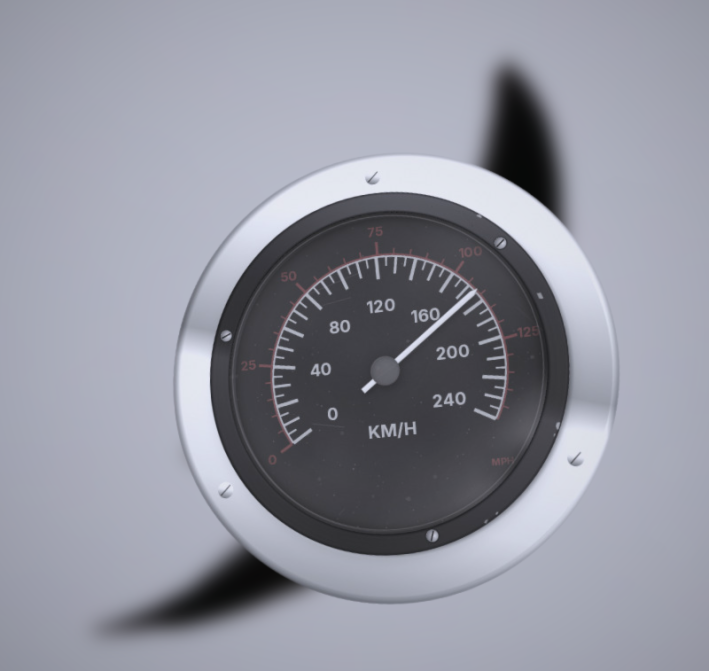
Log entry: 175 km/h
